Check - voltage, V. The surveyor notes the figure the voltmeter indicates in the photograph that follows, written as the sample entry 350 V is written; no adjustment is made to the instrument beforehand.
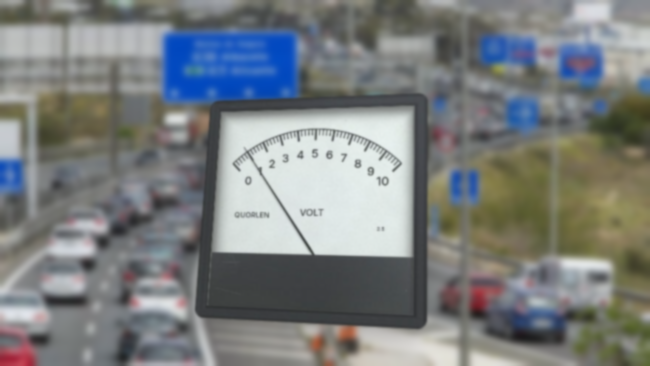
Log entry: 1 V
